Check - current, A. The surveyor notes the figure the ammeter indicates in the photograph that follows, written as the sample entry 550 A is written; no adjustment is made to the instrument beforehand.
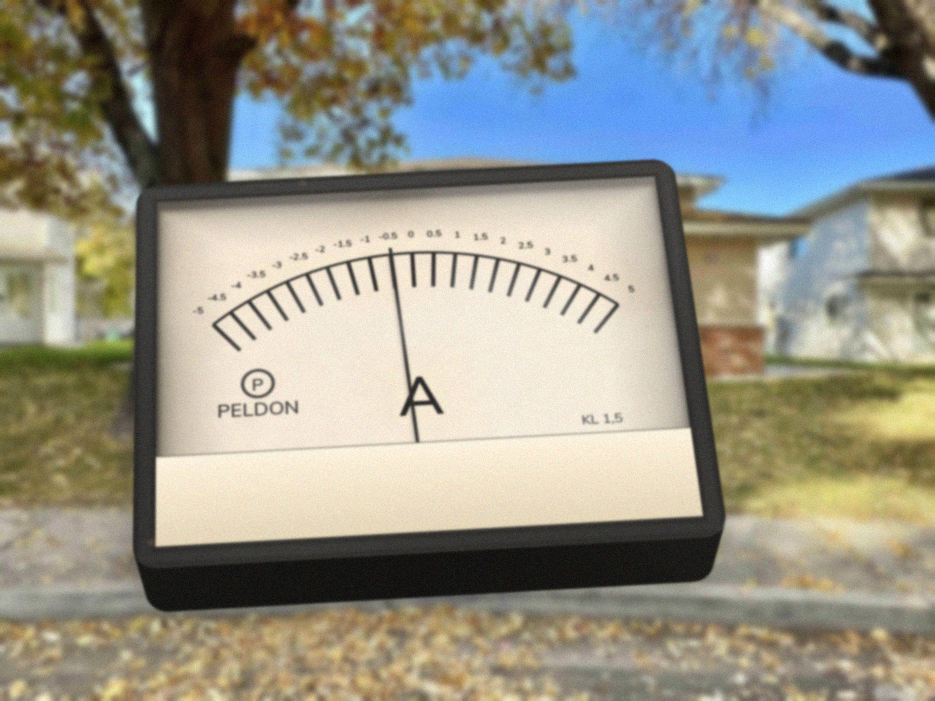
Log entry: -0.5 A
